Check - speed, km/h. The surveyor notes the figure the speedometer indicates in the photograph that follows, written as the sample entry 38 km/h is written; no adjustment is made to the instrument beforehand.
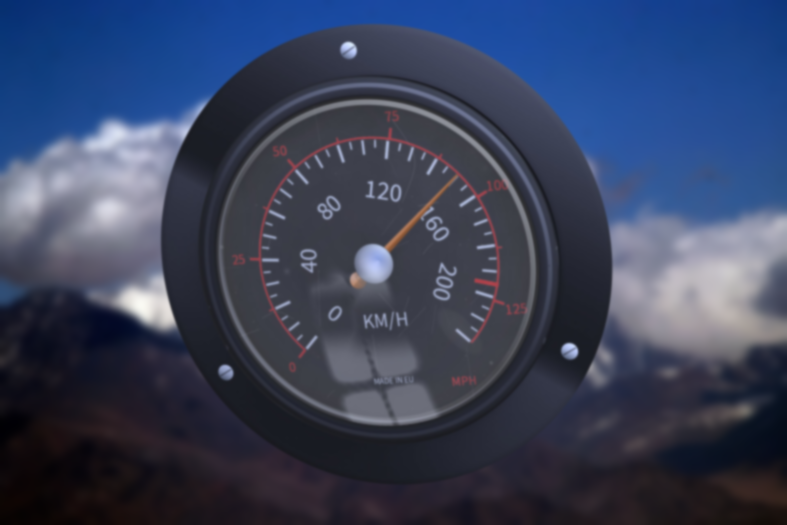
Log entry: 150 km/h
